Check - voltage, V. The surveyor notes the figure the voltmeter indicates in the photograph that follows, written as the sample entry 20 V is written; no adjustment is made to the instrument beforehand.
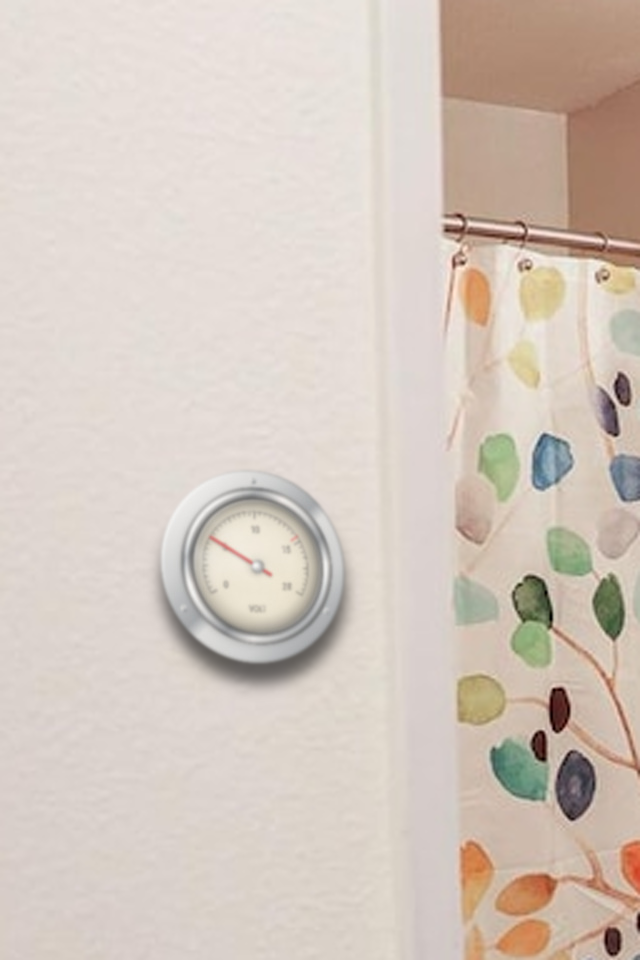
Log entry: 5 V
